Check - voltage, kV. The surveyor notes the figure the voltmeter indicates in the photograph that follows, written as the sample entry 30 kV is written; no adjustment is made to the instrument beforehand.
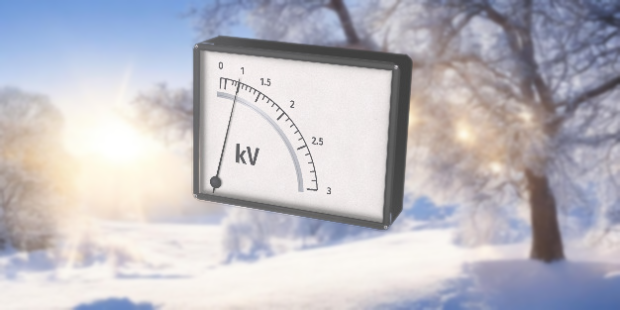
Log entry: 1 kV
